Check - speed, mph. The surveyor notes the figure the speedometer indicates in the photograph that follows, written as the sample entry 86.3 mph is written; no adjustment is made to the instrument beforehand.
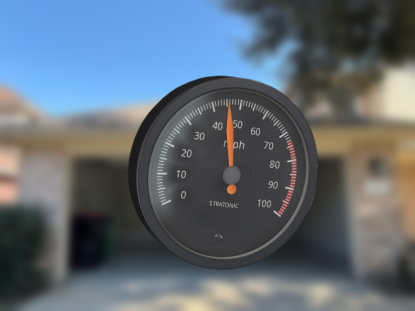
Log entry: 45 mph
